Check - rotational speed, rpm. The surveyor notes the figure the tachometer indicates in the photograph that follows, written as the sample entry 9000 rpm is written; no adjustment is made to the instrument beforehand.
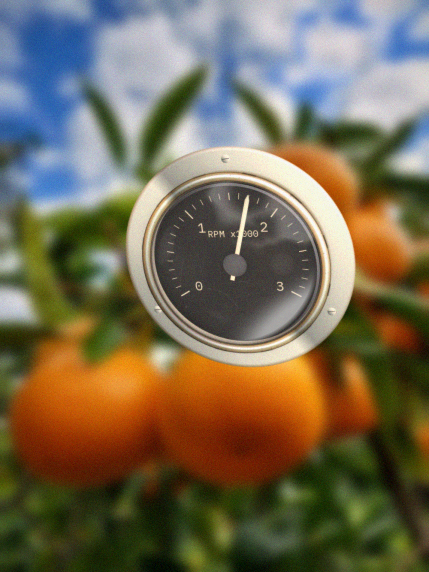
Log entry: 1700 rpm
